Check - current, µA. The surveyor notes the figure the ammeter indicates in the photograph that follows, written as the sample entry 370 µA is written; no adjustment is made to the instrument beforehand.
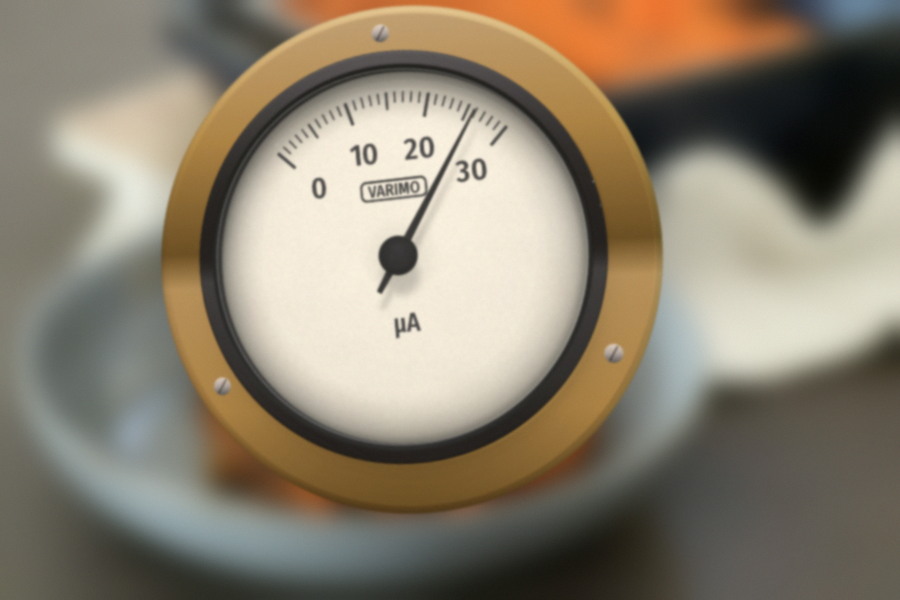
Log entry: 26 µA
